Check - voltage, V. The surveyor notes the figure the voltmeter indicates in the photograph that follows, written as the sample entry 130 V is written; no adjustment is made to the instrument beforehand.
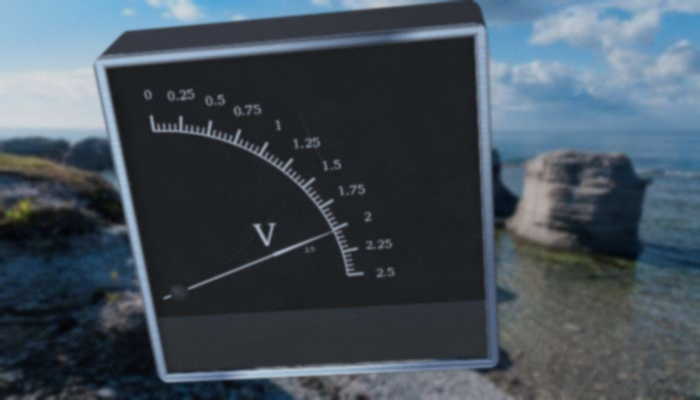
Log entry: 2 V
